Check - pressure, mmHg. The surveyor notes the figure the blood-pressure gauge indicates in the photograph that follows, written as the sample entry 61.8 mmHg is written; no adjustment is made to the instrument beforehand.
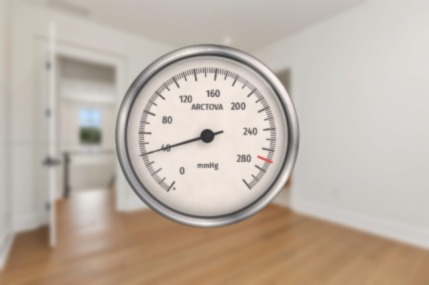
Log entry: 40 mmHg
